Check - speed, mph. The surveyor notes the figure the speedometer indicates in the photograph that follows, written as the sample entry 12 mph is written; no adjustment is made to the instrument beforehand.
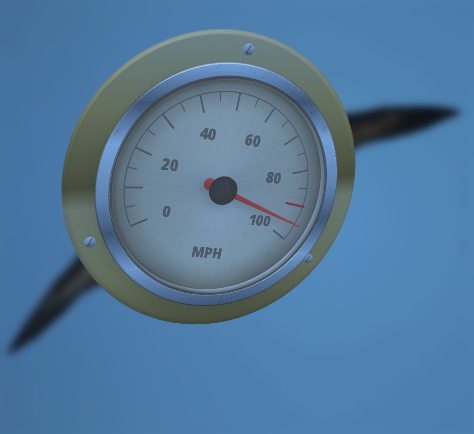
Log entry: 95 mph
